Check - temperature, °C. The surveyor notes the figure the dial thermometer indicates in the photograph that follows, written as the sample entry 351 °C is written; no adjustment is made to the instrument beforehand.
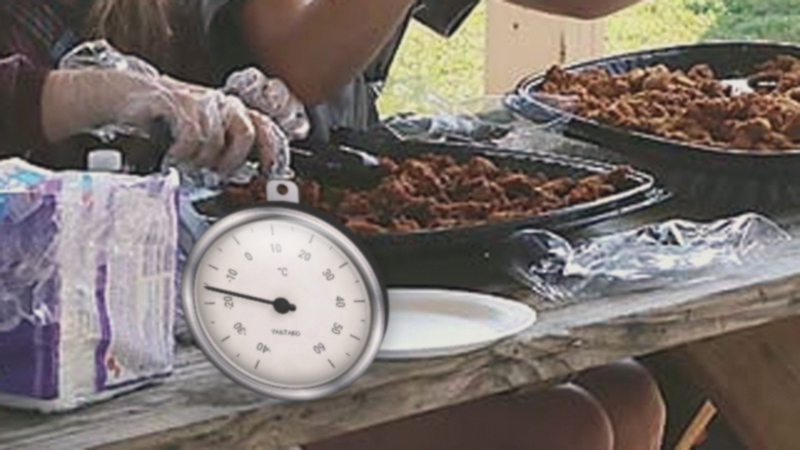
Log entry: -15 °C
